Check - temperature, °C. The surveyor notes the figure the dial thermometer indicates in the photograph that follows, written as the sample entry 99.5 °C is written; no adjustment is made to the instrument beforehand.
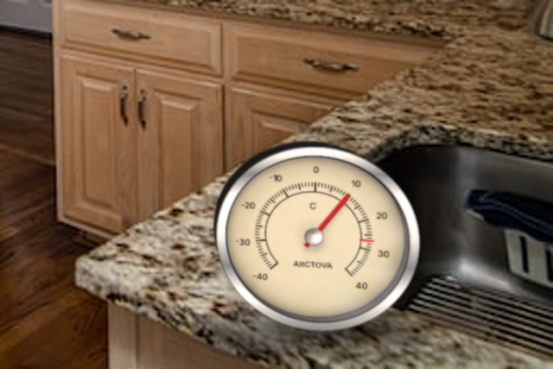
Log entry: 10 °C
